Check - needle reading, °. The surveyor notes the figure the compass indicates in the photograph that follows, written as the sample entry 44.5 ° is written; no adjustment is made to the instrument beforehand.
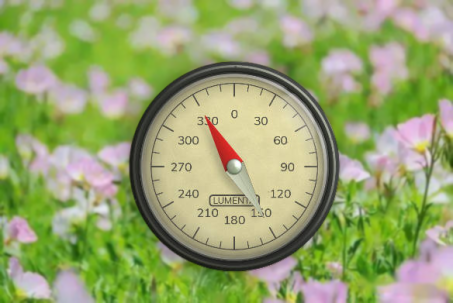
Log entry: 330 °
